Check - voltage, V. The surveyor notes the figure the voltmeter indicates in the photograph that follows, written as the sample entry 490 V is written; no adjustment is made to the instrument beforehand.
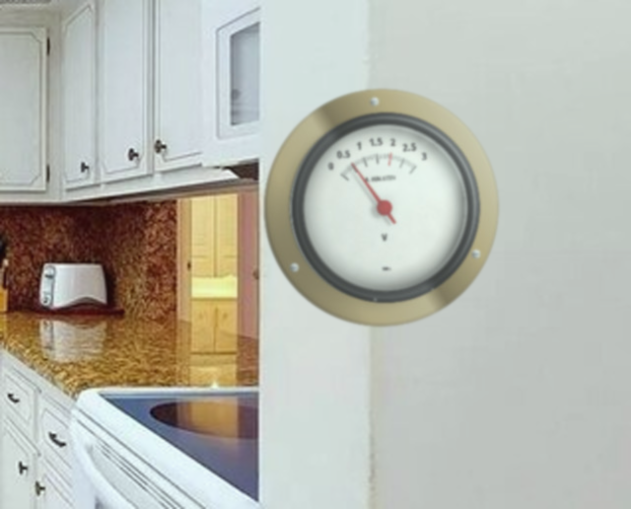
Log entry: 0.5 V
